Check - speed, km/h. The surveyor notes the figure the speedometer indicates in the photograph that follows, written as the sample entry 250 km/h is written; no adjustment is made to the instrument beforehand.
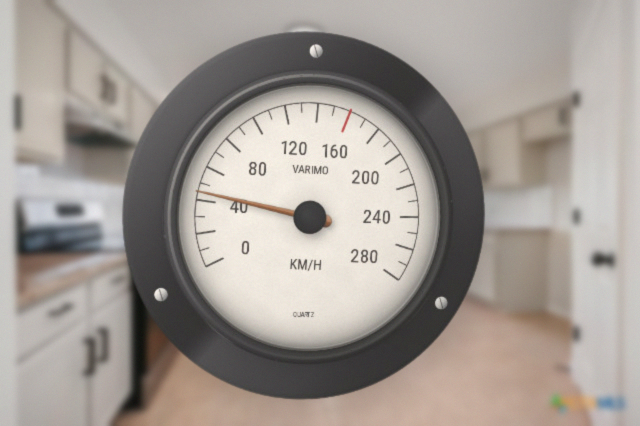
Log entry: 45 km/h
